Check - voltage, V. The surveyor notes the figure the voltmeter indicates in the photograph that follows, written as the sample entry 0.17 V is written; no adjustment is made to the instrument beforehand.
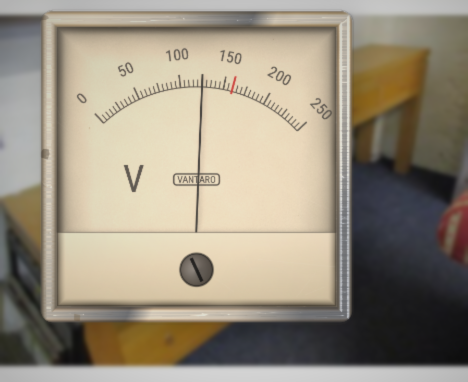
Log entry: 125 V
